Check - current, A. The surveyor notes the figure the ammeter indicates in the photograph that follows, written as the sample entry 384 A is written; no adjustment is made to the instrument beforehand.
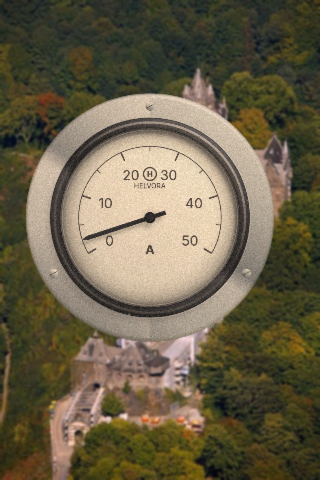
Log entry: 2.5 A
